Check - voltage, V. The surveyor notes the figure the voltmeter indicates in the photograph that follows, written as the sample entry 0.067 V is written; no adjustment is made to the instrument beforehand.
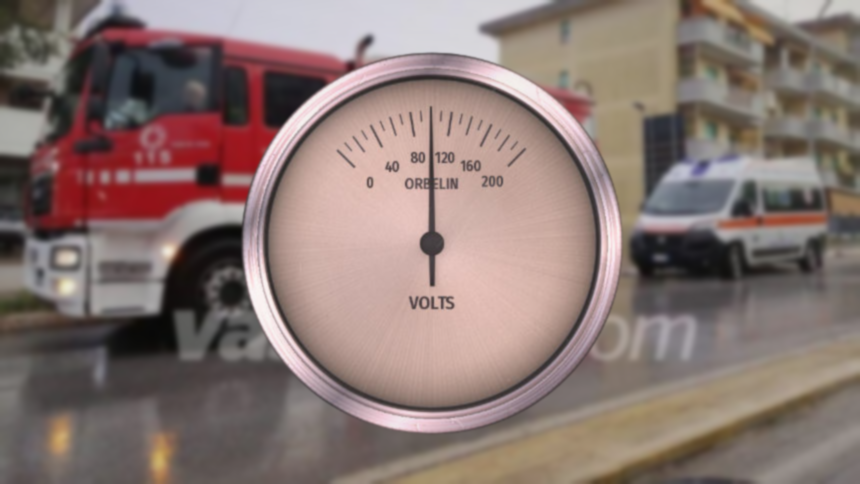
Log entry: 100 V
